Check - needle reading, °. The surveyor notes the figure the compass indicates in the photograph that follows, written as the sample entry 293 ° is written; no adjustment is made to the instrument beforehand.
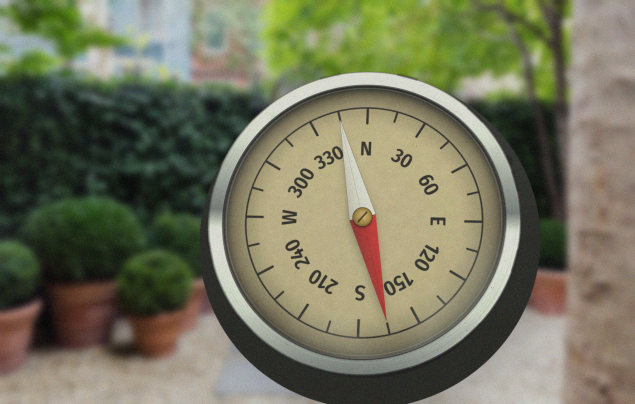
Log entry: 165 °
